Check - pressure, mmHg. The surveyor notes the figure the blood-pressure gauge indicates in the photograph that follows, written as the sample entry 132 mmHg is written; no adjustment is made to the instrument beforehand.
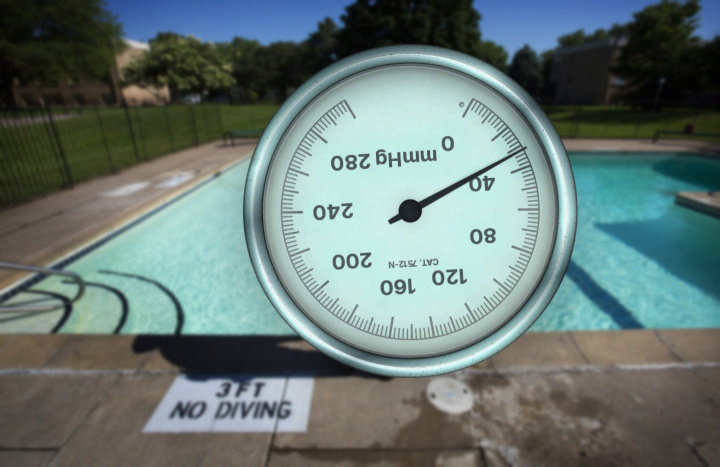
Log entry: 32 mmHg
